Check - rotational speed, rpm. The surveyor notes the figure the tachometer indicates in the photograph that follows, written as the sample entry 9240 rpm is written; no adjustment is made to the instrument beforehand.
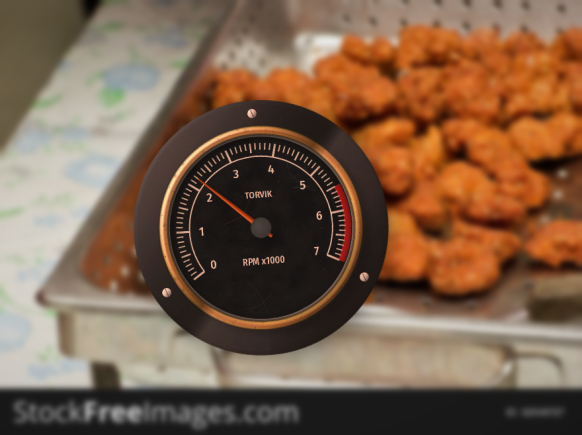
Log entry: 2200 rpm
